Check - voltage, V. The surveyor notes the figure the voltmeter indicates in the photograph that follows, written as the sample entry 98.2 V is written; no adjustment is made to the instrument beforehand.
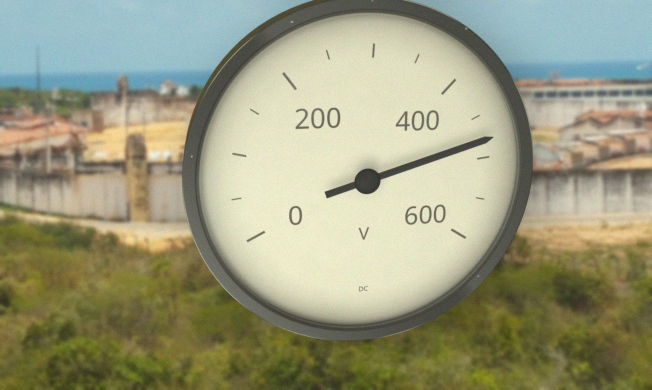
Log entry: 475 V
